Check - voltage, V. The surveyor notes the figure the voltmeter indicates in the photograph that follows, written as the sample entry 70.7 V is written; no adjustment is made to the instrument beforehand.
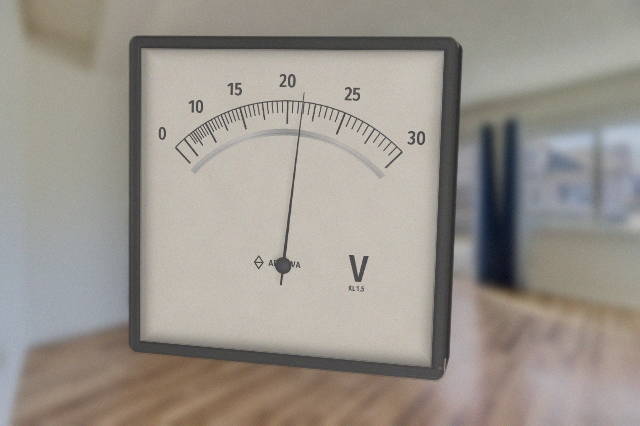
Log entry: 21.5 V
